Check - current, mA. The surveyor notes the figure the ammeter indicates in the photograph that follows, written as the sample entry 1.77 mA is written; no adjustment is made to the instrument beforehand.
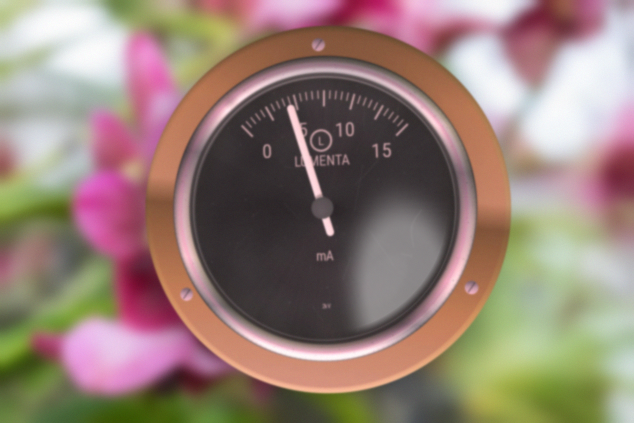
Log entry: 4.5 mA
